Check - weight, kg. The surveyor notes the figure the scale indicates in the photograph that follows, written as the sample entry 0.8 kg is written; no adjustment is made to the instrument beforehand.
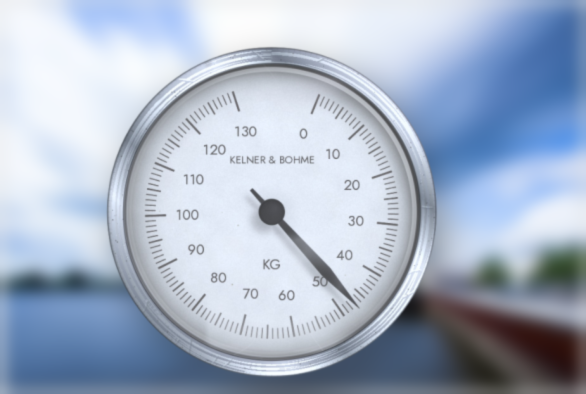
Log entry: 47 kg
